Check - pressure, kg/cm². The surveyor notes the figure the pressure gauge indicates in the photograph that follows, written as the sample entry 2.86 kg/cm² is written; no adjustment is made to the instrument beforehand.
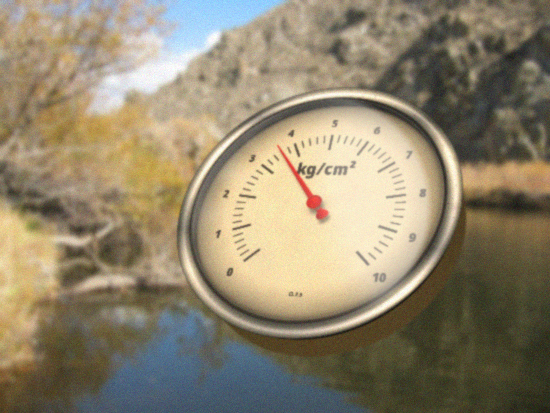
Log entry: 3.6 kg/cm²
